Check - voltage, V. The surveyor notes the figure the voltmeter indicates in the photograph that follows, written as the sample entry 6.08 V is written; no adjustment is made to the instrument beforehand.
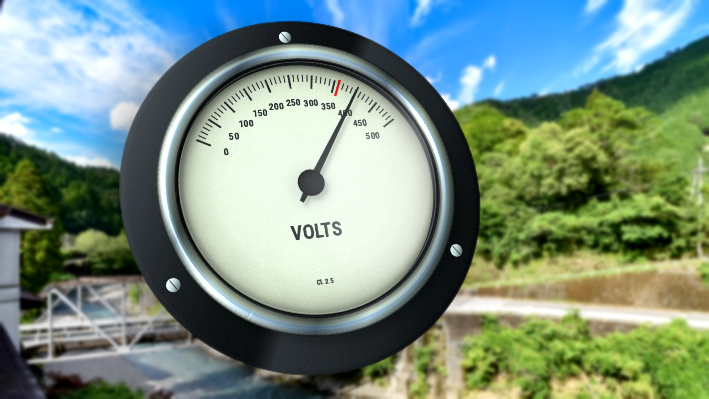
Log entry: 400 V
